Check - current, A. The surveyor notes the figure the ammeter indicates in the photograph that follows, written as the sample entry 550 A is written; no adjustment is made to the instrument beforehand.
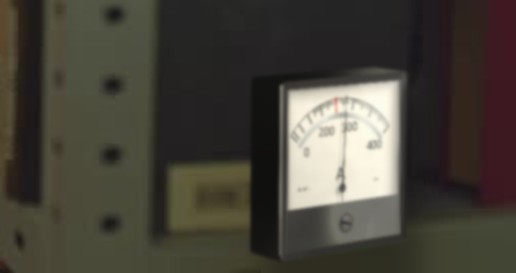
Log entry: 275 A
